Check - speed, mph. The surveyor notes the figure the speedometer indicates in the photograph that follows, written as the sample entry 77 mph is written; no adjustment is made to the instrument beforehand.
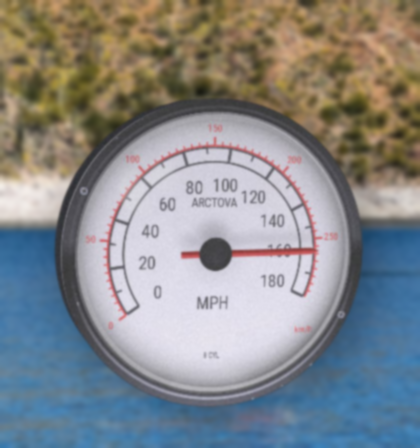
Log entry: 160 mph
